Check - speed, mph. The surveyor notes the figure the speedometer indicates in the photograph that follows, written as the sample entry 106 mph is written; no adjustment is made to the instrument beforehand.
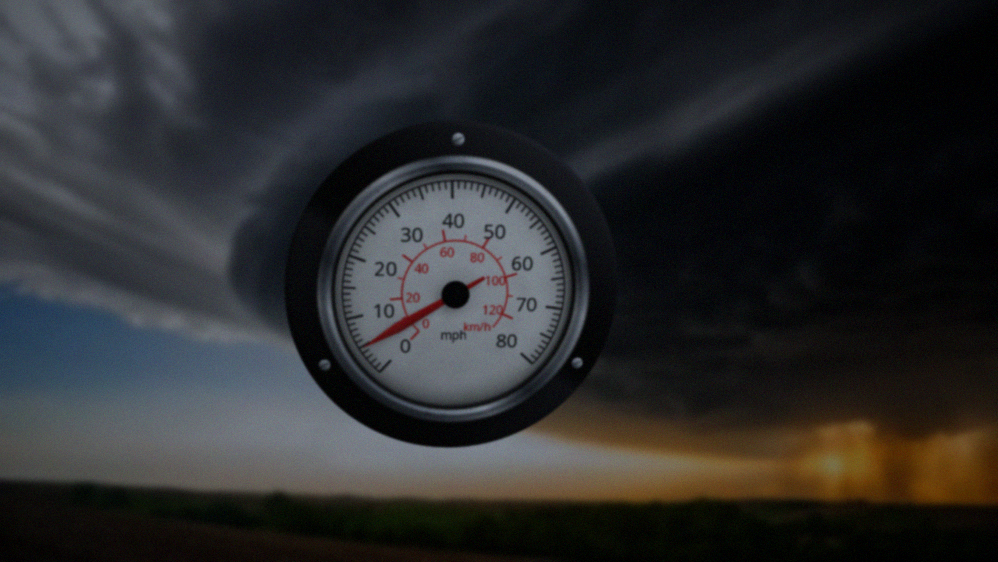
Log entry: 5 mph
